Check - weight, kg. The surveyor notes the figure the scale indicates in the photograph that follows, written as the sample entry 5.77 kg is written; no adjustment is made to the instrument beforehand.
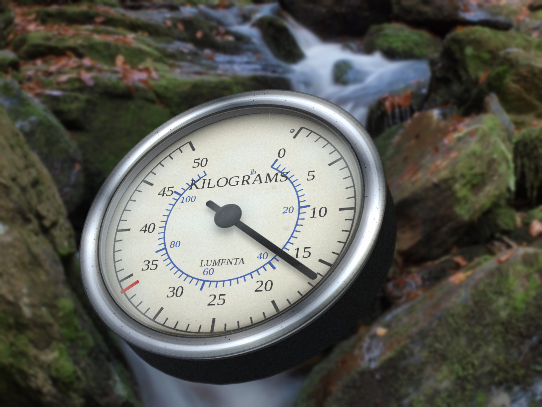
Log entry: 16.5 kg
